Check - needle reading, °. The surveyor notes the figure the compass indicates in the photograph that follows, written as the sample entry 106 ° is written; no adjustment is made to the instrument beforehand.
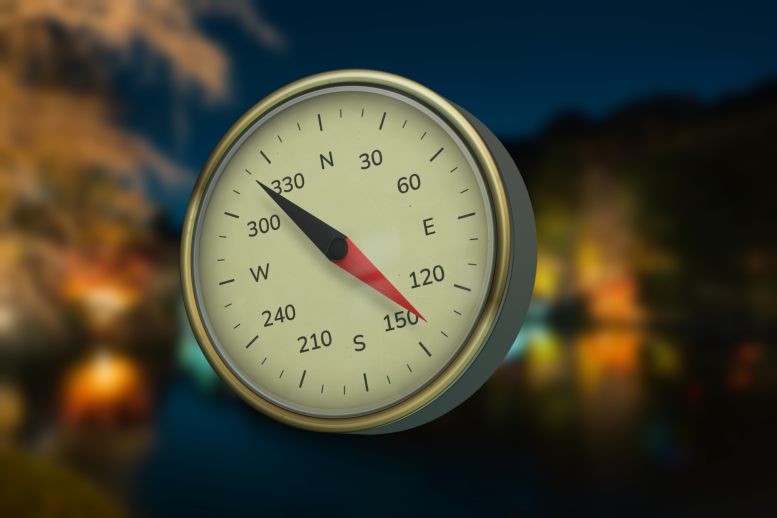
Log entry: 140 °
